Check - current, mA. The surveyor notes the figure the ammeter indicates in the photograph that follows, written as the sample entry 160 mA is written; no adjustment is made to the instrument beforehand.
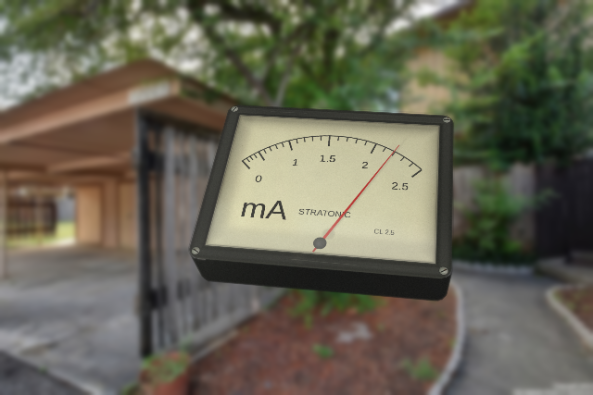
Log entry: 2.2 mA
